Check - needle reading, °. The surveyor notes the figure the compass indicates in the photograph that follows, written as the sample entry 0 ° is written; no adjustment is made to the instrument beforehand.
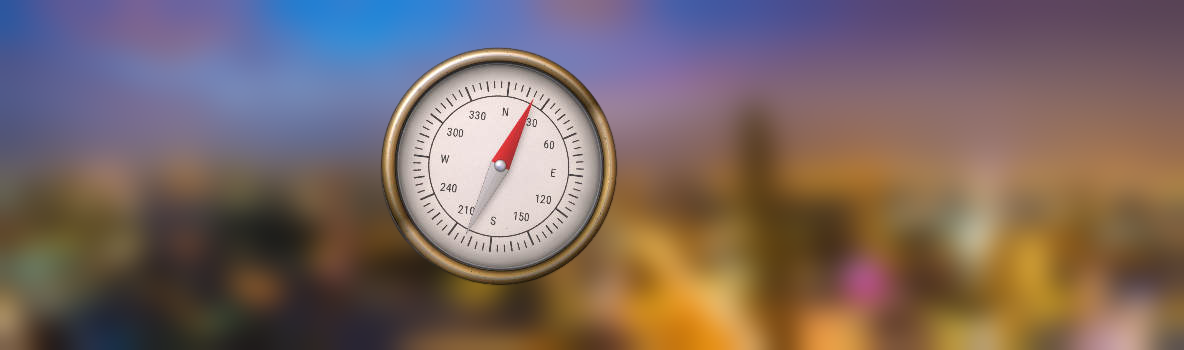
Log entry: 20 °
